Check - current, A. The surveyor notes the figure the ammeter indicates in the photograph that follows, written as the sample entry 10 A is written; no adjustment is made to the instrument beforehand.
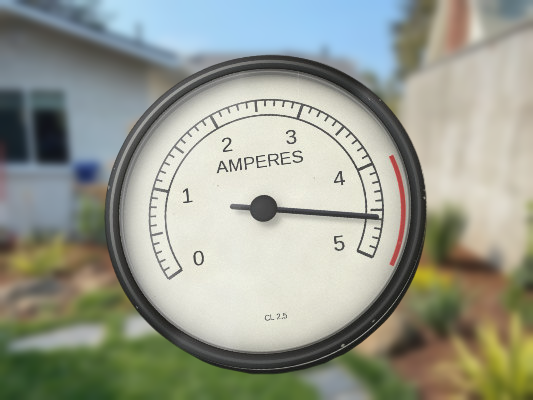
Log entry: 4.6 A
